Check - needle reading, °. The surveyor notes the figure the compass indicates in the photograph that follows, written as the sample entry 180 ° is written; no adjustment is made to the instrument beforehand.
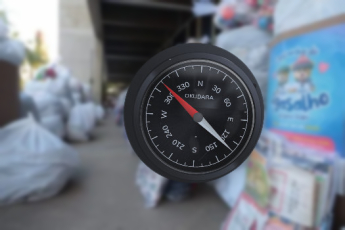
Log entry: 310 °
